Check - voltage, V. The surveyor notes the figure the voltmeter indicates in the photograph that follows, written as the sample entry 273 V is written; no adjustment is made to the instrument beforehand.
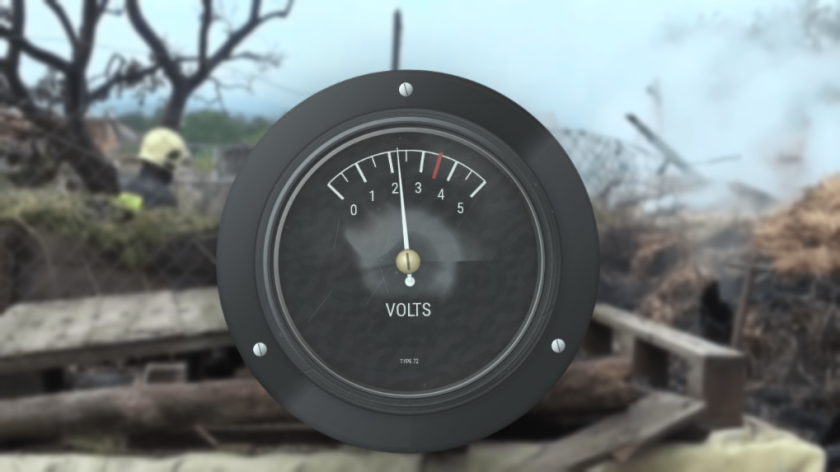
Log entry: 2.25 V
